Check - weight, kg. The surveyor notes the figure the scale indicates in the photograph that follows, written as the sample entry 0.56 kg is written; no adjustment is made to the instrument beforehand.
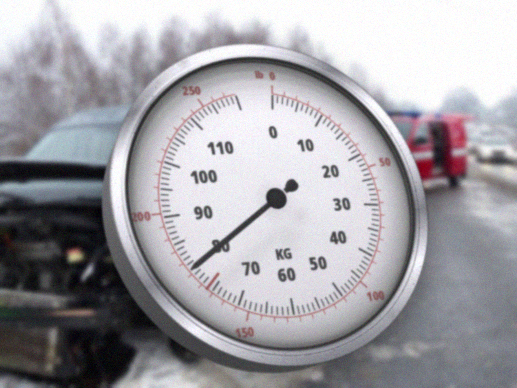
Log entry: 80 kg
